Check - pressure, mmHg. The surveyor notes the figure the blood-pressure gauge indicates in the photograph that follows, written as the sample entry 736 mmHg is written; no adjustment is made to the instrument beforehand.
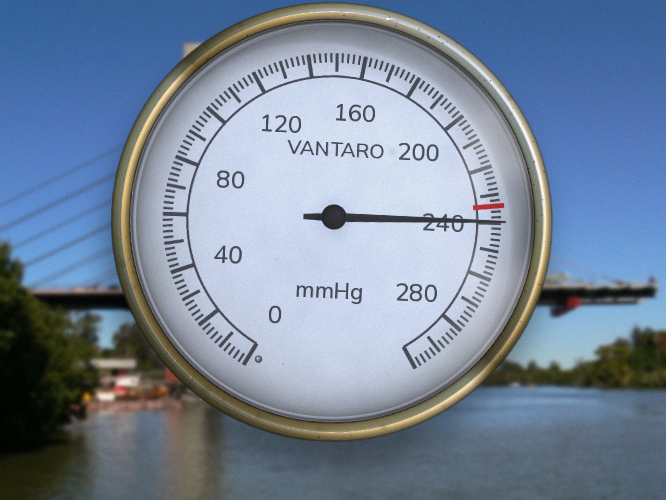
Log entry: 240 mmHg
